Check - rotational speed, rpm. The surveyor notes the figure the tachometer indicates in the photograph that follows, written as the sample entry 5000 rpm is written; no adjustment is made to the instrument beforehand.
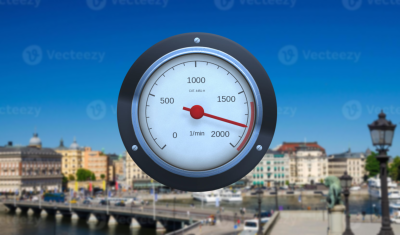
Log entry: 1800 rpm
